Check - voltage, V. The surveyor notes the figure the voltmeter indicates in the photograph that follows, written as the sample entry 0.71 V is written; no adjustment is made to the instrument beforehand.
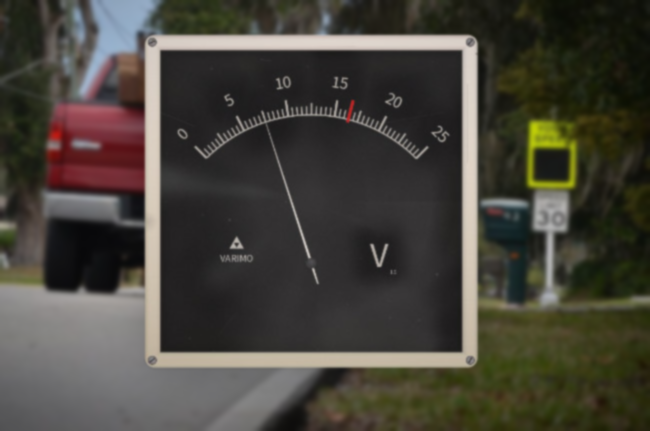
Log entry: 7.5 V
